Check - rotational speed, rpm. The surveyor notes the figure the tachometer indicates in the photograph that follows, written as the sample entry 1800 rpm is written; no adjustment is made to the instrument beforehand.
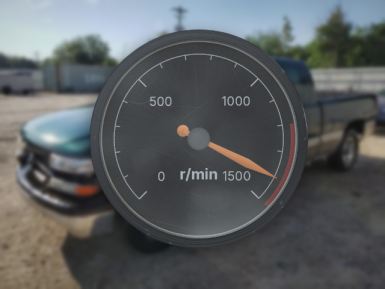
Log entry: 1400 rpm
